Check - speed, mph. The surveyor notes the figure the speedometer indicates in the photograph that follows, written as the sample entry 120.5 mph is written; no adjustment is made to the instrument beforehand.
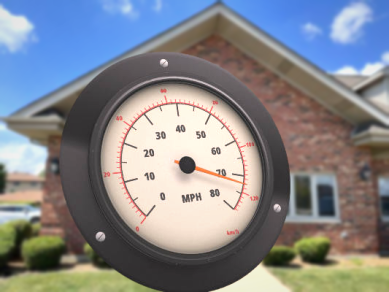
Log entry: 72.5 mph
